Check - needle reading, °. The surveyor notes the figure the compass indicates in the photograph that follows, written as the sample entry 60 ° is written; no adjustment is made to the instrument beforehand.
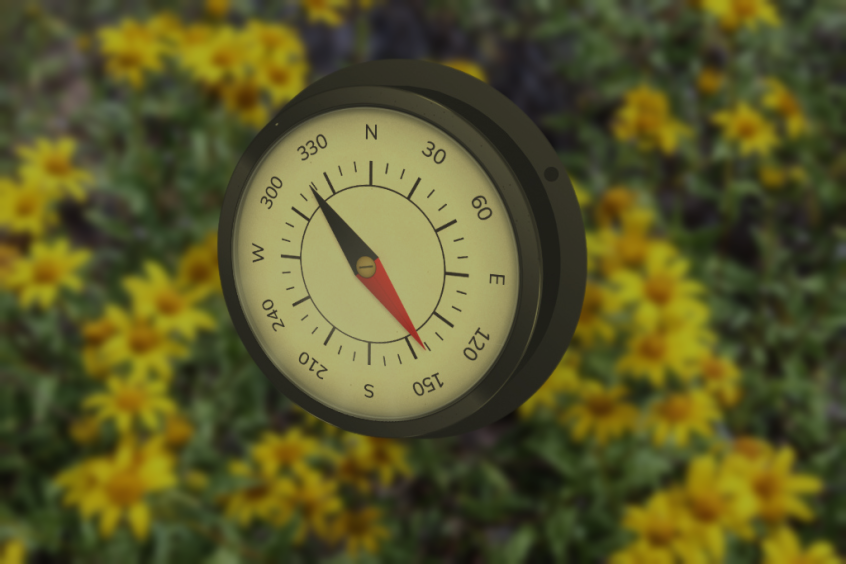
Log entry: 140 °
